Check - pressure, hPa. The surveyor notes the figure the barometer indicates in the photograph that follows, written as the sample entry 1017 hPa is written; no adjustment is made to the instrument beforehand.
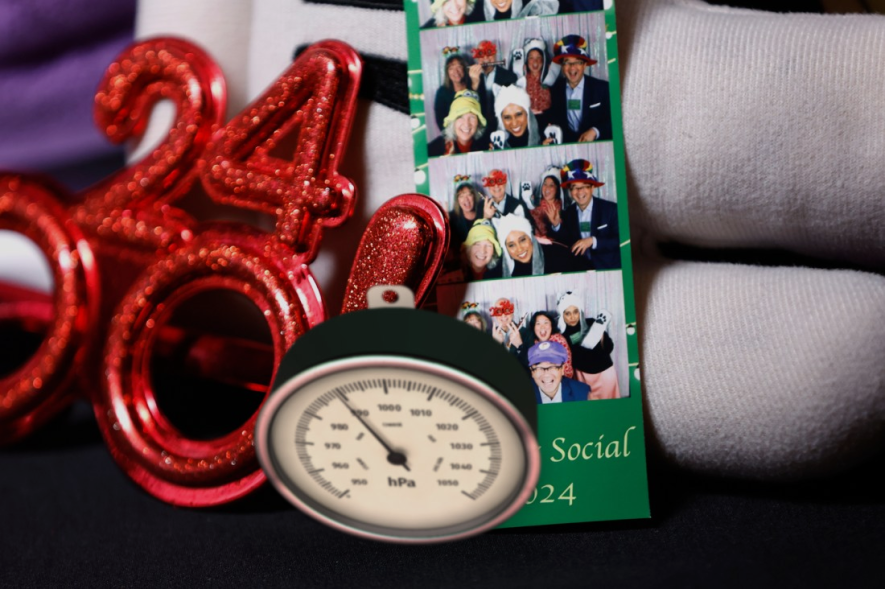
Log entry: 990 hPa
